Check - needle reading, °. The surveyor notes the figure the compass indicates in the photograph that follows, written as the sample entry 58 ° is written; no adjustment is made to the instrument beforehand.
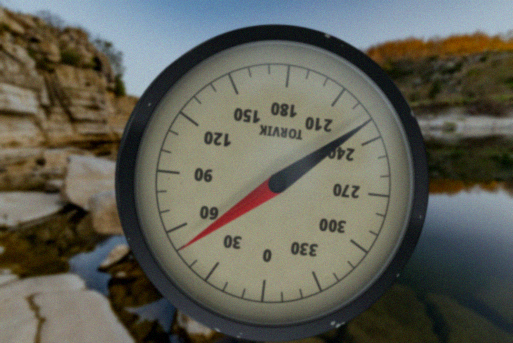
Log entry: 50 °
